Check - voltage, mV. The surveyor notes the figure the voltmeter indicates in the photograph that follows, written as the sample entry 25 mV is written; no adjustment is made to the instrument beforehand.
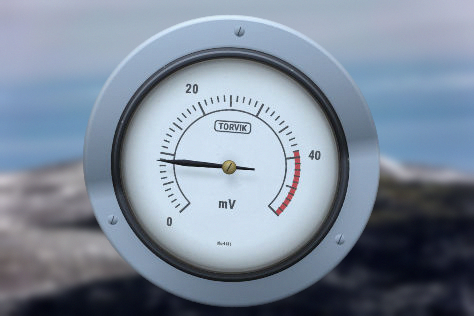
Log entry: 9 mV
